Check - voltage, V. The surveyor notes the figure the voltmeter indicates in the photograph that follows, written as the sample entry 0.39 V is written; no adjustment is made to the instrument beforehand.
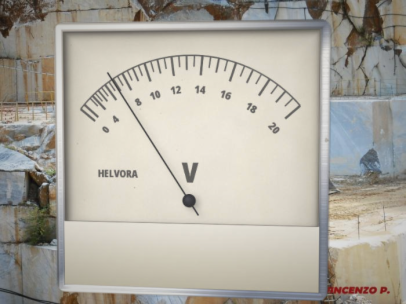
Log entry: 7 V
